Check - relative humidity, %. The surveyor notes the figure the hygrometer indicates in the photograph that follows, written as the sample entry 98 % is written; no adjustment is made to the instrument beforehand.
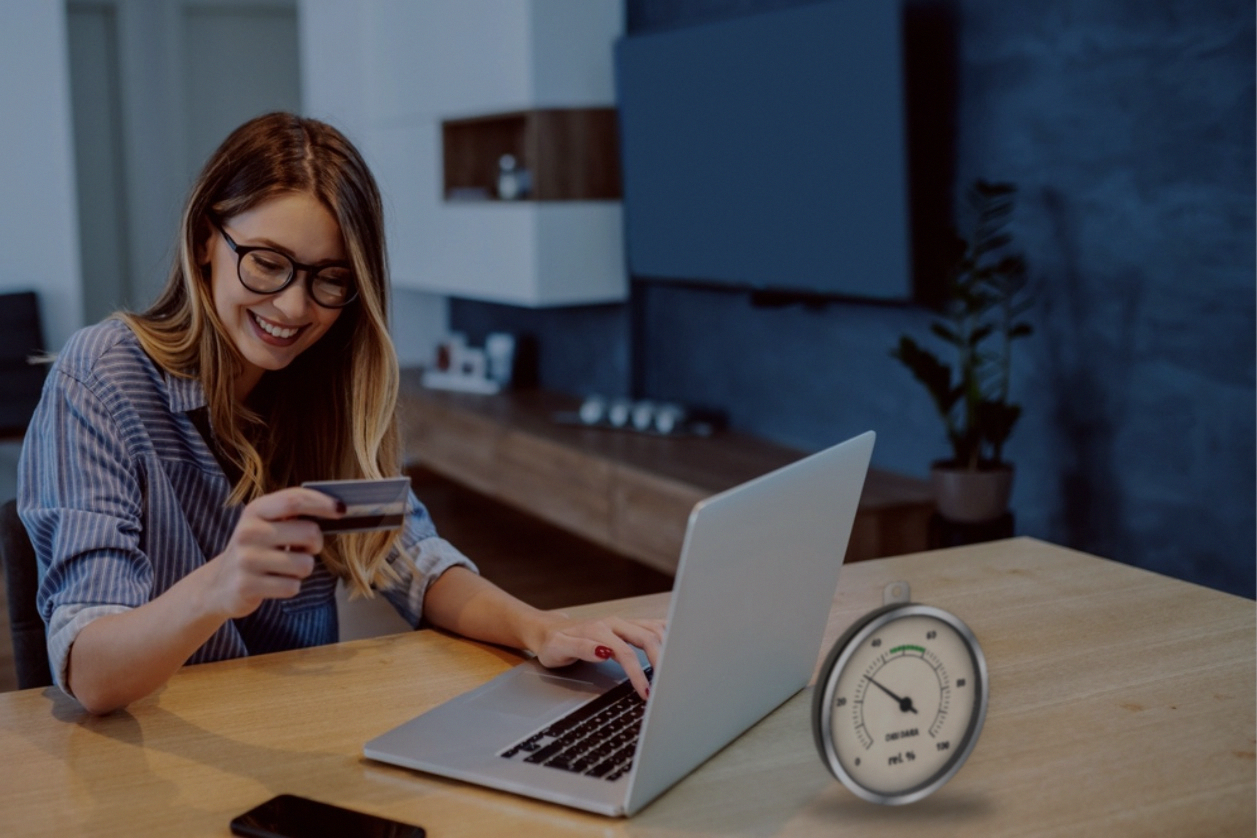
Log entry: 30 %
